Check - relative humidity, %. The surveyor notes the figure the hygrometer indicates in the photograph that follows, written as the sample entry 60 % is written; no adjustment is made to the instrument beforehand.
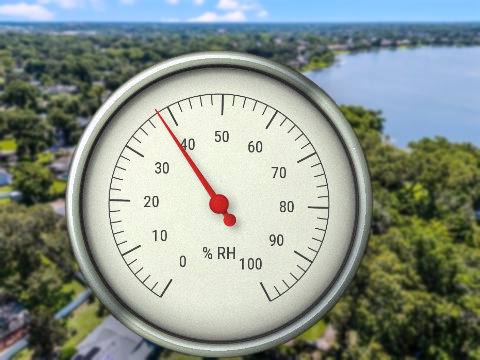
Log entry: 38 %
